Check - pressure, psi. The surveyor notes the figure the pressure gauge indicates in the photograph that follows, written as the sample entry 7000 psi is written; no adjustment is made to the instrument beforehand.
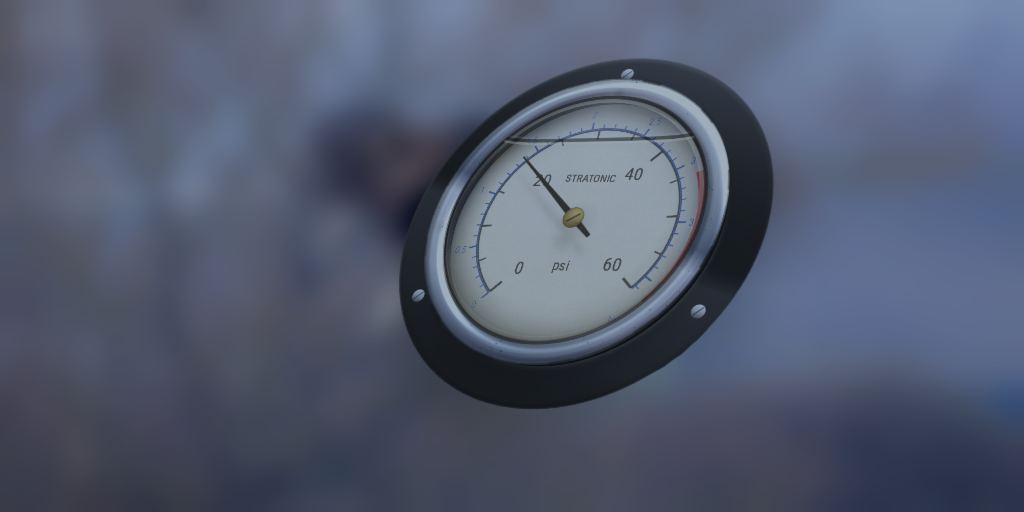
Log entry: 20 psi
